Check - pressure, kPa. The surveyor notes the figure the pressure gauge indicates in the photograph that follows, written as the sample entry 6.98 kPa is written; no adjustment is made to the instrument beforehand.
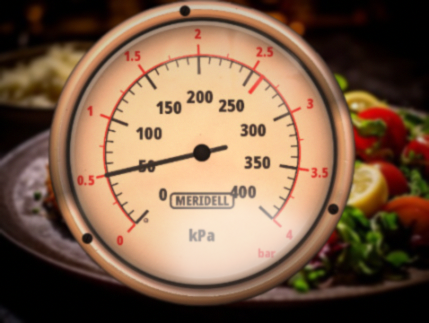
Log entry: 50 kPa
